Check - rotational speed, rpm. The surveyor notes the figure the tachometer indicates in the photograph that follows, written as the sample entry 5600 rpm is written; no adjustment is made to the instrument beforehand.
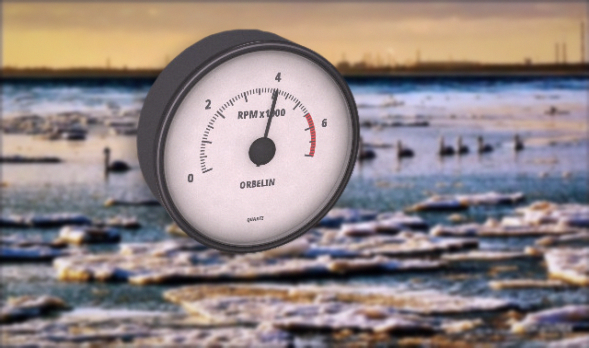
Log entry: 4000 rpm
